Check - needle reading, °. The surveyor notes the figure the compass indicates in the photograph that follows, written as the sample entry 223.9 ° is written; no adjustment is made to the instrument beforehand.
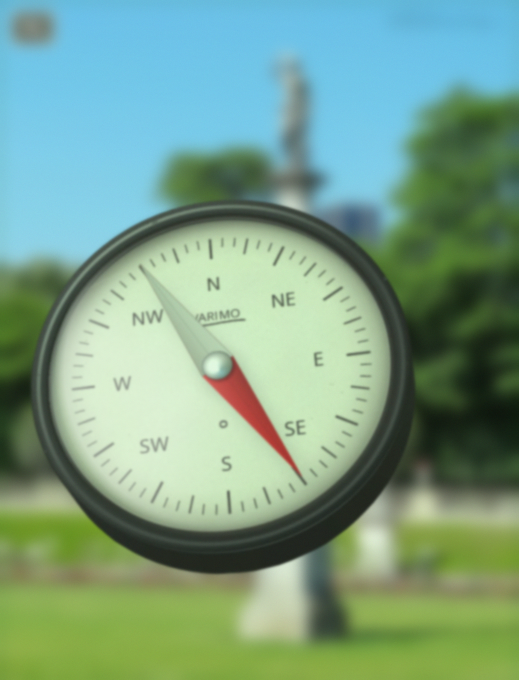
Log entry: 150 °
